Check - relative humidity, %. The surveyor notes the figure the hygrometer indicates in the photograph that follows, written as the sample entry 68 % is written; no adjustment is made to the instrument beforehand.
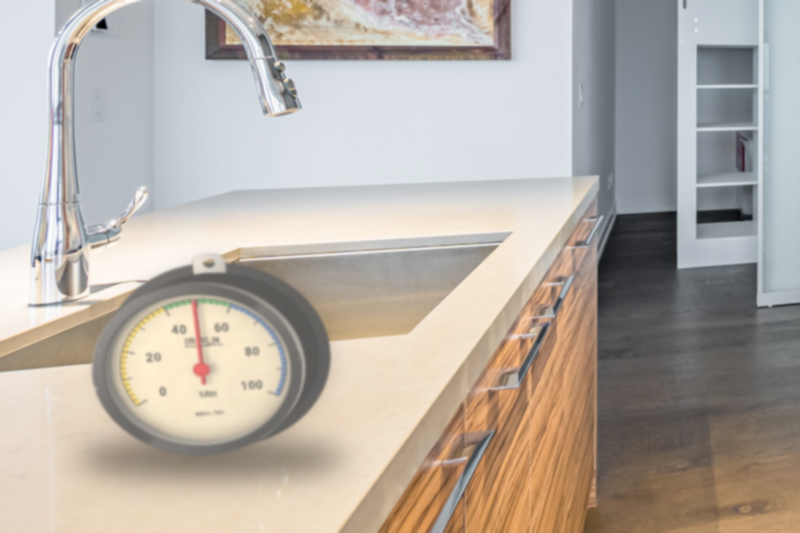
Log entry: 50 %
